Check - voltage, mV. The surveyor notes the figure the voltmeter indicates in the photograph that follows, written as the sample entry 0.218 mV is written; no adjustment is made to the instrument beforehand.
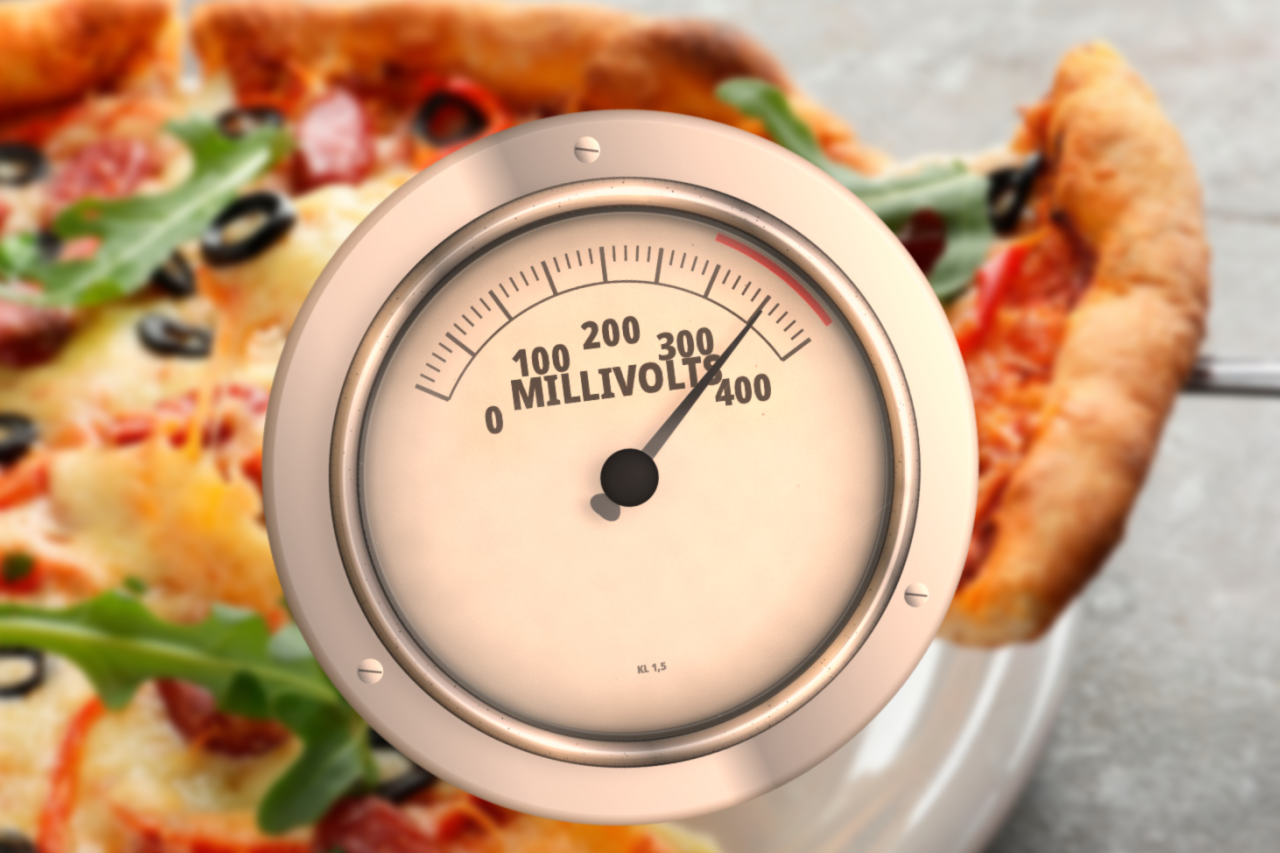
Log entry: 350 mV
